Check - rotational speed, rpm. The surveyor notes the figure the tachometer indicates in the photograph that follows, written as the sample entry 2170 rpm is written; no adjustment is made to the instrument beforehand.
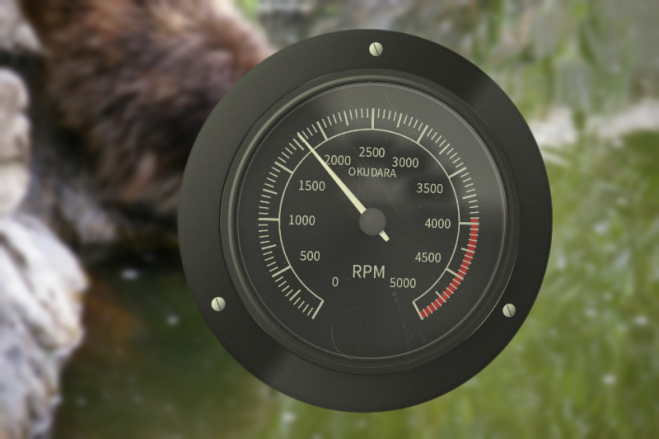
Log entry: 1800 rpm
